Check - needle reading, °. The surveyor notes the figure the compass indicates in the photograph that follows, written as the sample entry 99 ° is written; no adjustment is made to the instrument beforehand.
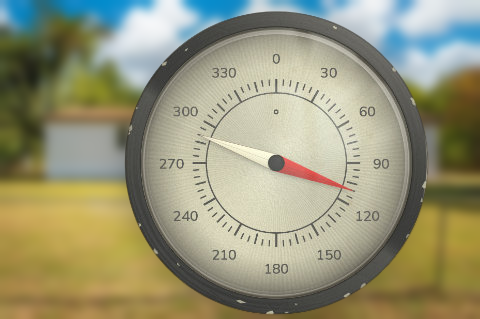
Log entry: 110 °
